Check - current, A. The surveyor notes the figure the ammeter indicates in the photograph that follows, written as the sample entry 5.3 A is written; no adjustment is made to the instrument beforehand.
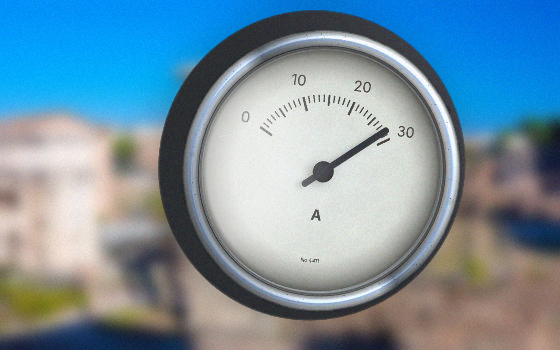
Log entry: 28 A
